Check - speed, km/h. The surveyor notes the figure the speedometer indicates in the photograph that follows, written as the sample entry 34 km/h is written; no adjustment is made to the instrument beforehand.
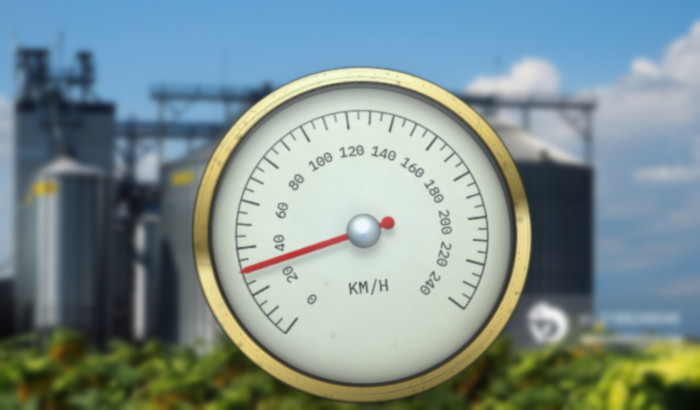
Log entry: 30 km/h
